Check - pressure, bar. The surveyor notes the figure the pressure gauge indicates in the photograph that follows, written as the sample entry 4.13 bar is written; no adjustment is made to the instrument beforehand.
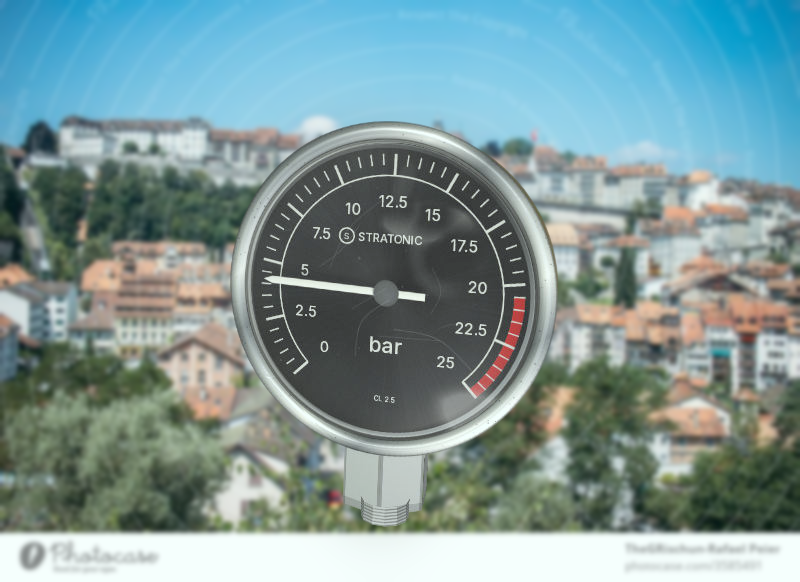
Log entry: 4.25 bar
